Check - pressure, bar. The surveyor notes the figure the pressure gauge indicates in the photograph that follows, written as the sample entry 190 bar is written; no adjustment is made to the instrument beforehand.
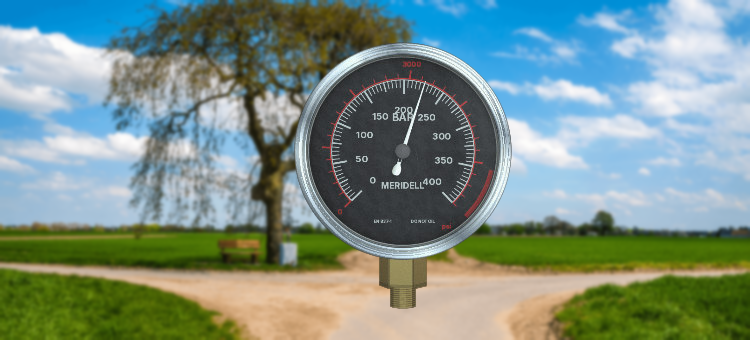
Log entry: 225 bar
